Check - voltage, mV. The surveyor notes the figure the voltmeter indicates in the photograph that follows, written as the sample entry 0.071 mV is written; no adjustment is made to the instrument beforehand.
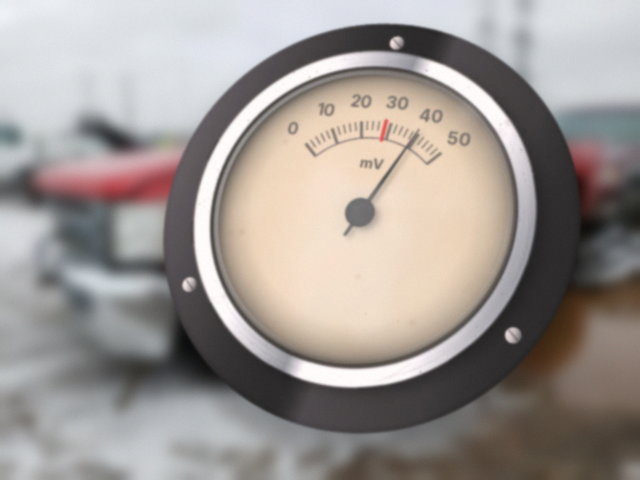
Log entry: 40 mV
